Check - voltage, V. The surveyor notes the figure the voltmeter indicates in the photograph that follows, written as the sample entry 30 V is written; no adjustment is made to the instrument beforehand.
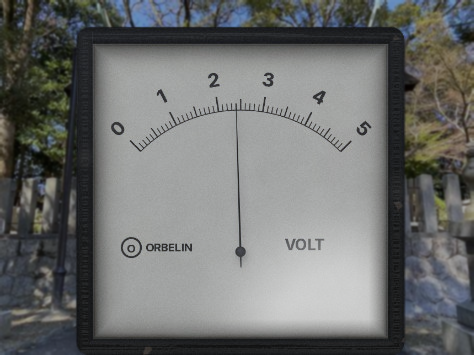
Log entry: 2.4 V
